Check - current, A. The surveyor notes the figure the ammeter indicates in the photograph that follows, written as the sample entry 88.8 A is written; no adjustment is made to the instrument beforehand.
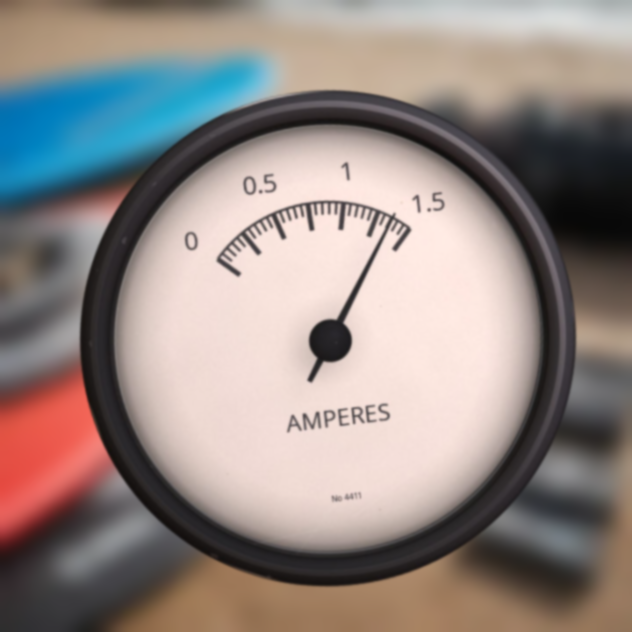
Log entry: 1.35 A
